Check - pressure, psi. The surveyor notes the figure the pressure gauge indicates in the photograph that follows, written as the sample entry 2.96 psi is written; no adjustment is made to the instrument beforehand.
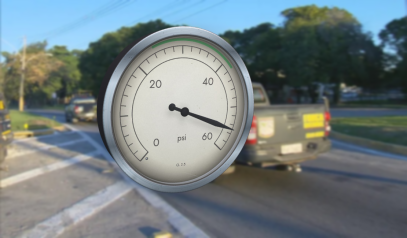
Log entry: 55 psi
